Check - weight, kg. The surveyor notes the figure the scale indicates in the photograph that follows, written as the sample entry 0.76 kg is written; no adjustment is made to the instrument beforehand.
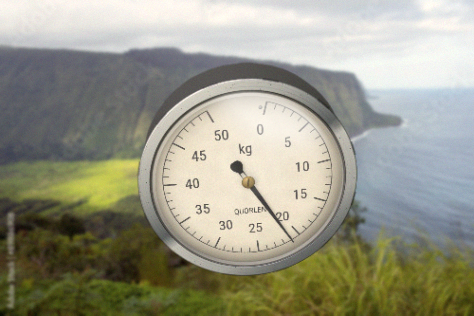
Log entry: 21 kg
